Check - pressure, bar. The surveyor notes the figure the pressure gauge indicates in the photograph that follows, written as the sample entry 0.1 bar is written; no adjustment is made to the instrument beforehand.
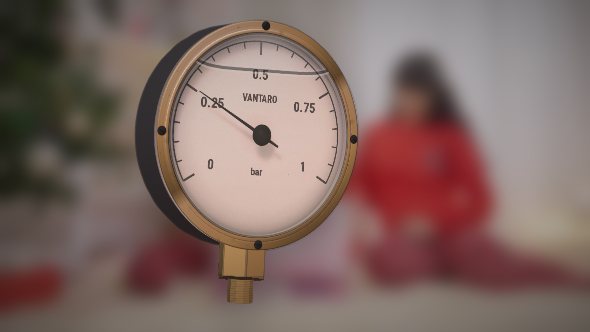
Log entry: 0.25 bar
